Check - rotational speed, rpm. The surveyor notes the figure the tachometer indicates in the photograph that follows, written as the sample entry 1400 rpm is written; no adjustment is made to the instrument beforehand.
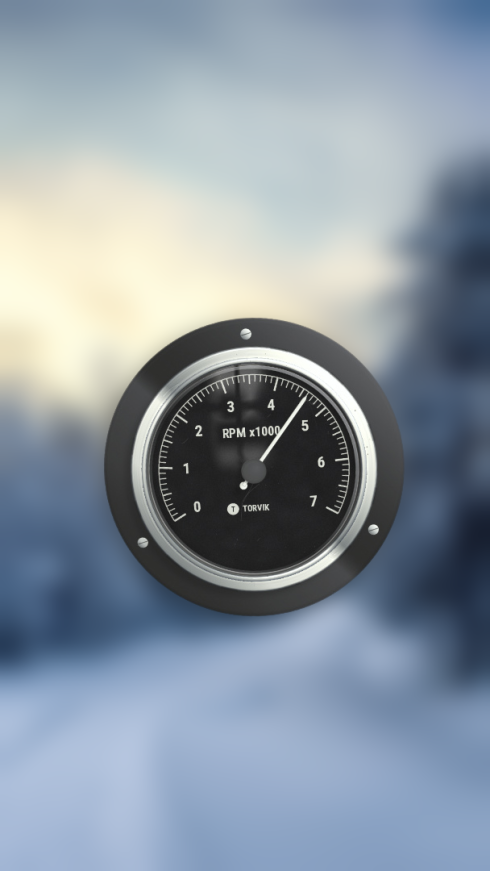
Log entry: 4600 rpm
